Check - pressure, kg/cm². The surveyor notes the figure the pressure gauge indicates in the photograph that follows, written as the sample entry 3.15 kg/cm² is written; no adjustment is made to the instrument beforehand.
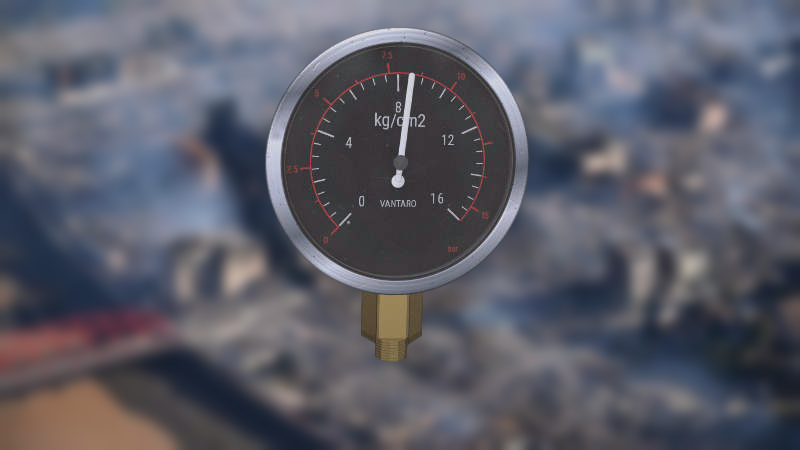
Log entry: 8.5 kg/cm²
